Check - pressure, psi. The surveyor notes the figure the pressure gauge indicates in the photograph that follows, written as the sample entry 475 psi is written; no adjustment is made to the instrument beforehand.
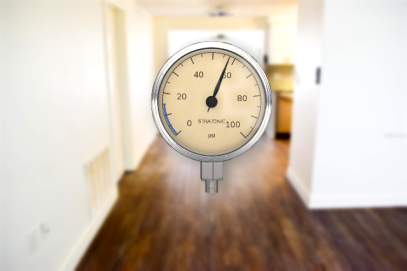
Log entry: 57.5 psi
